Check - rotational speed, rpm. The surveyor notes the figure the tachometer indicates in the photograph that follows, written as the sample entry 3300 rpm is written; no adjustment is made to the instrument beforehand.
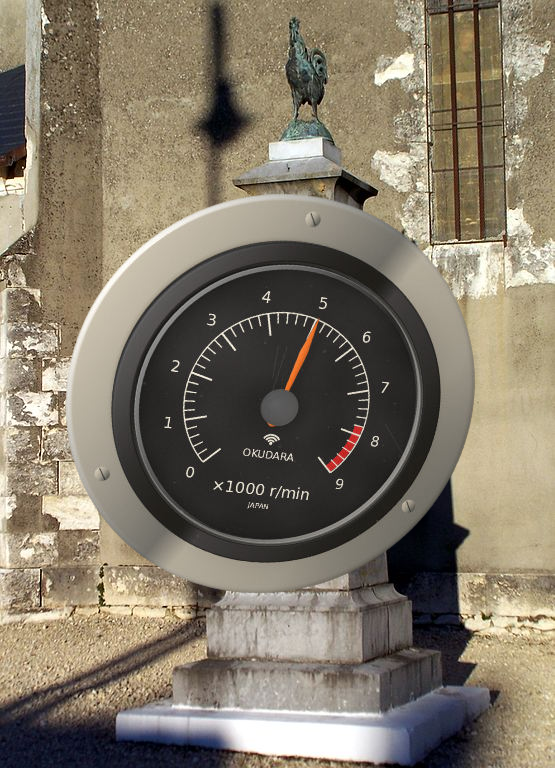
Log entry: 5000 rpm
